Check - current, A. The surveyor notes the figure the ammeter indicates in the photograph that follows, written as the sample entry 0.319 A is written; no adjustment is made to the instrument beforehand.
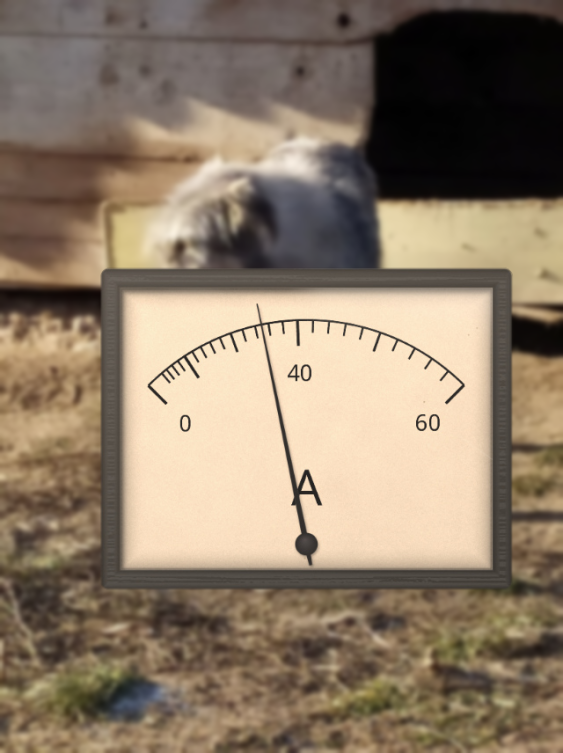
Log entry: 35 A
